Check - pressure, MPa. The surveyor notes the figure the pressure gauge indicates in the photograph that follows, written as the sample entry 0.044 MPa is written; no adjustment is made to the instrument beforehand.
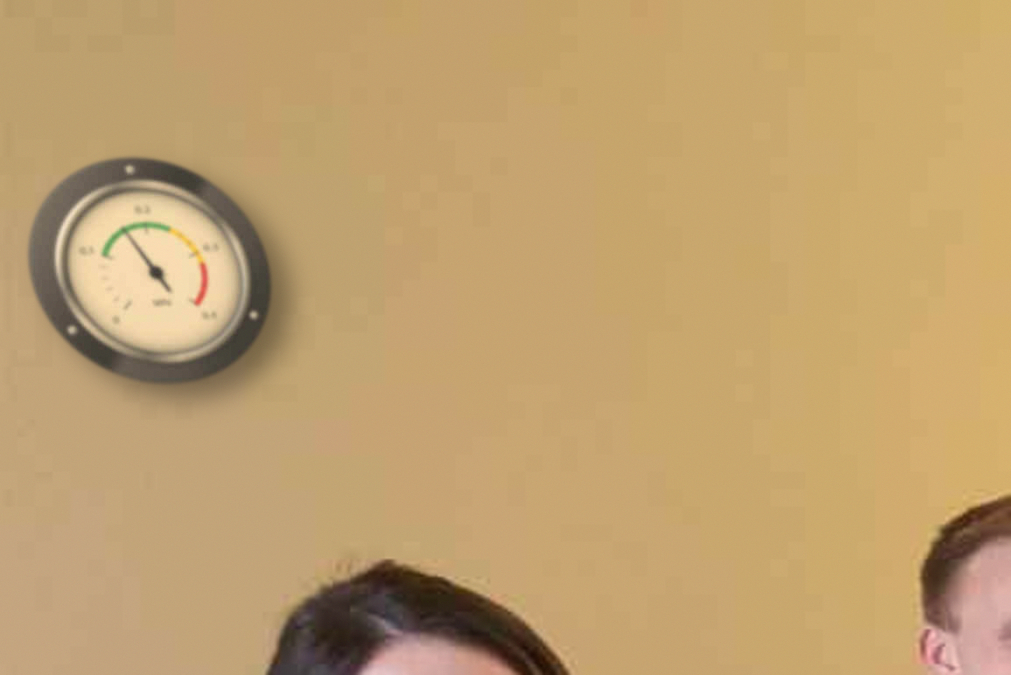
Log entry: 0.16 MPa
